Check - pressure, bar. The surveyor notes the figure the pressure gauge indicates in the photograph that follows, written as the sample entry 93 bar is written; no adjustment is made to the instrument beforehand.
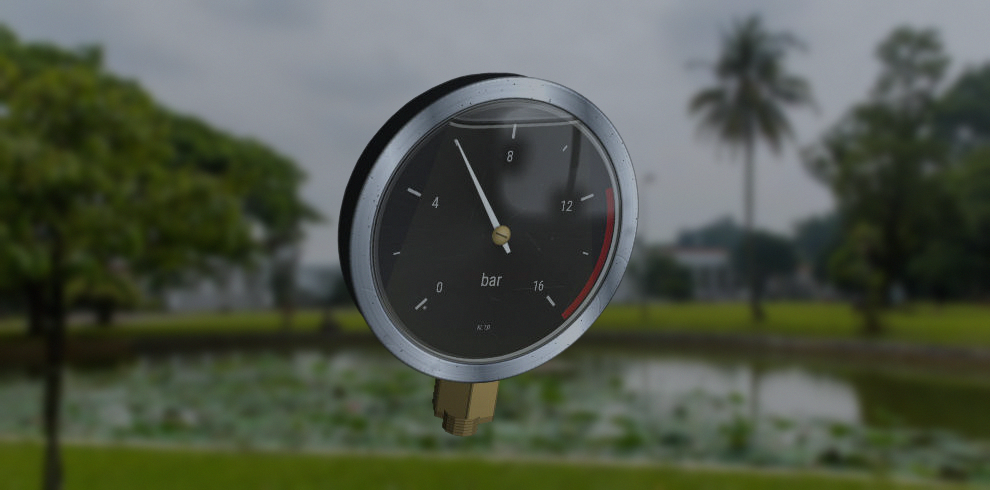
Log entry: 6 bar
